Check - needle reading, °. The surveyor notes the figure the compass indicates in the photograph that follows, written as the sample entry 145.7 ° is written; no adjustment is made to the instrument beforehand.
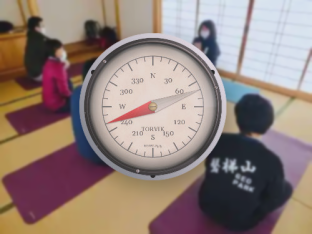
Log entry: 250 °
